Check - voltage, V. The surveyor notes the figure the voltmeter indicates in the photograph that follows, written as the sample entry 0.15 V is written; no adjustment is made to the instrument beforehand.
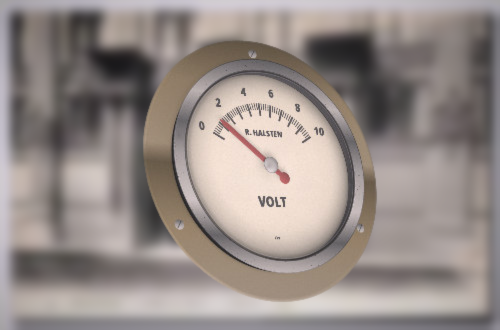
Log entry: 1 V
